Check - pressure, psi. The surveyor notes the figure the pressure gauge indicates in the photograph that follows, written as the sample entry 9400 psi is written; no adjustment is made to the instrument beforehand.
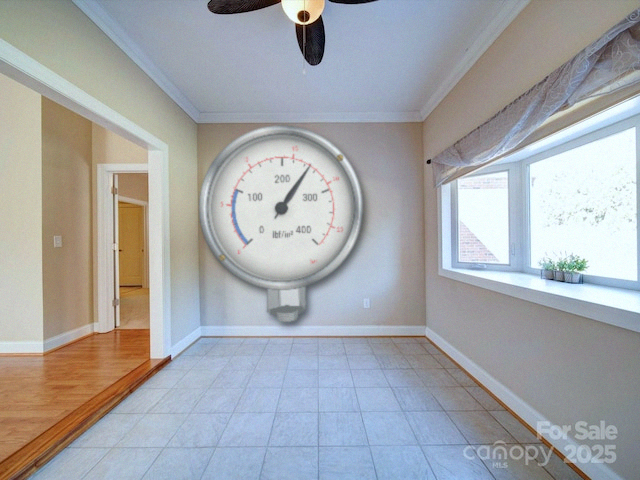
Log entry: 250 psi
